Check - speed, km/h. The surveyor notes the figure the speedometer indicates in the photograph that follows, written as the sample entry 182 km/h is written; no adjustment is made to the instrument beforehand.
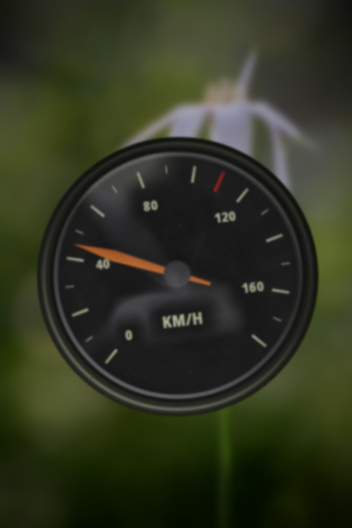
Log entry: 45 km/h
